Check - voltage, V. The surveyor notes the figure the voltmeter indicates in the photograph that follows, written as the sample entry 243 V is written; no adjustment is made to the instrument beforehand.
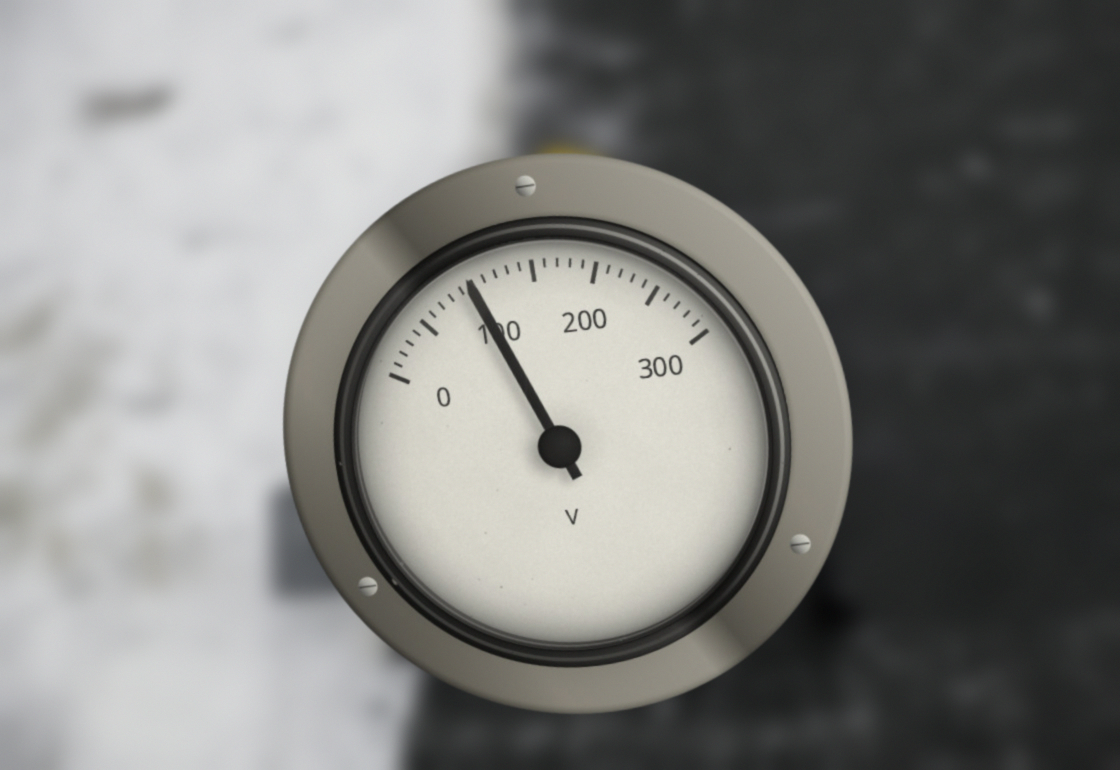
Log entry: 100 V
